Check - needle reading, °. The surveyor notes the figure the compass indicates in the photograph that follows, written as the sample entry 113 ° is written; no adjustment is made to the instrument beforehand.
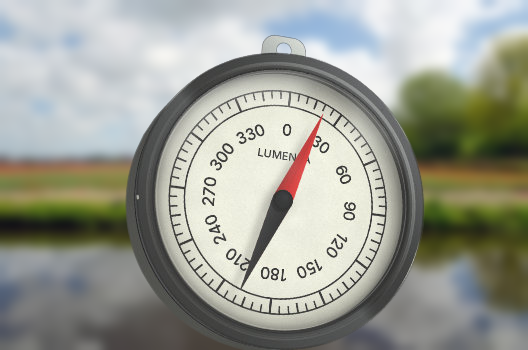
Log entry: 20 °
